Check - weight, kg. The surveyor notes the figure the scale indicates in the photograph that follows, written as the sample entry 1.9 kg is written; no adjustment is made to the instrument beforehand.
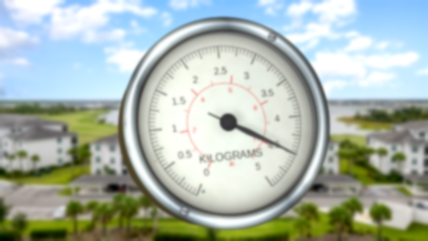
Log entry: 4.5 kg
